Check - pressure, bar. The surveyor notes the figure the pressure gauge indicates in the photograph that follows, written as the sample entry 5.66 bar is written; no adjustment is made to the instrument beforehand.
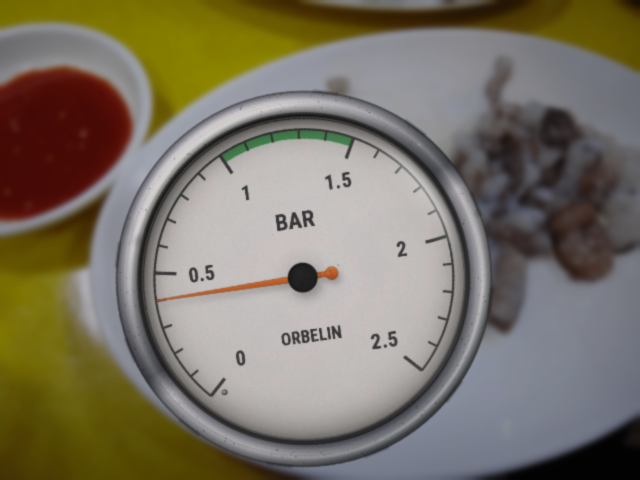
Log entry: 0.4 bar
